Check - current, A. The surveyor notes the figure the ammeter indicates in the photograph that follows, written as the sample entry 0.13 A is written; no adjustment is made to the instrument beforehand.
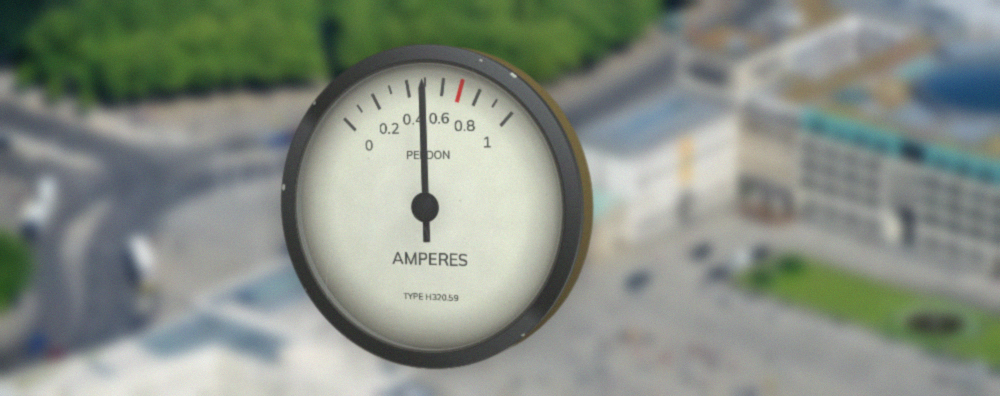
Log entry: 0.5 A
